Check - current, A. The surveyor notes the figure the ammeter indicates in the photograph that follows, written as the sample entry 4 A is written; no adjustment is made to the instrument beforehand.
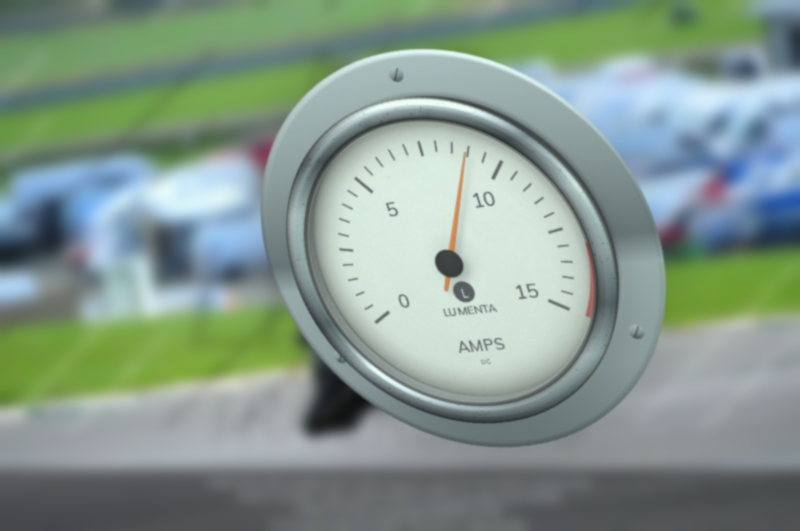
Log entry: 9 A
